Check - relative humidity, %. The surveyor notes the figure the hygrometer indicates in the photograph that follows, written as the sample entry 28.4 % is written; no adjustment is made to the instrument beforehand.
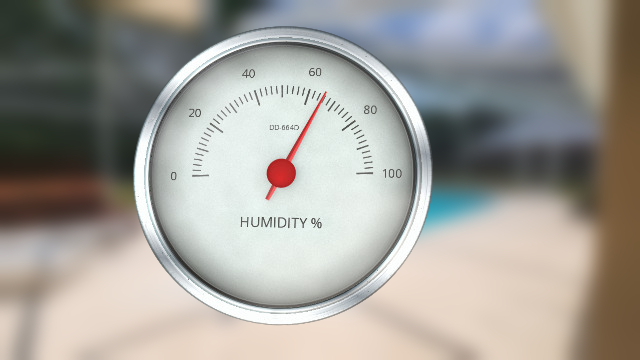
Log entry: 66 %
